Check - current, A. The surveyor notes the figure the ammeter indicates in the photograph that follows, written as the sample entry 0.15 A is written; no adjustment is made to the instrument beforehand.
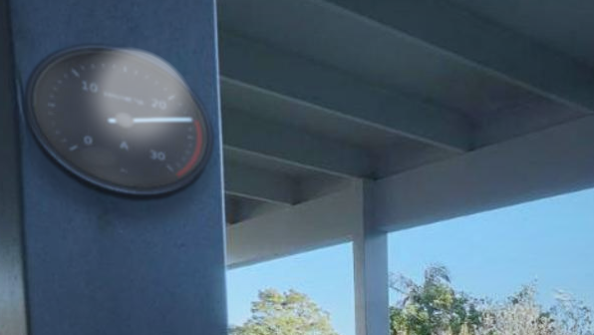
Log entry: 23 A
